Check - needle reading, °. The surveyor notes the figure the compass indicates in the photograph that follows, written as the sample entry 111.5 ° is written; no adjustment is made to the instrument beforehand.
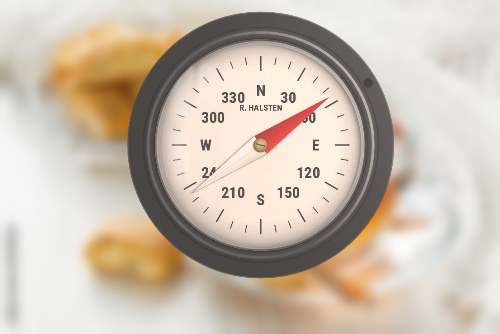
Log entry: 55 °
